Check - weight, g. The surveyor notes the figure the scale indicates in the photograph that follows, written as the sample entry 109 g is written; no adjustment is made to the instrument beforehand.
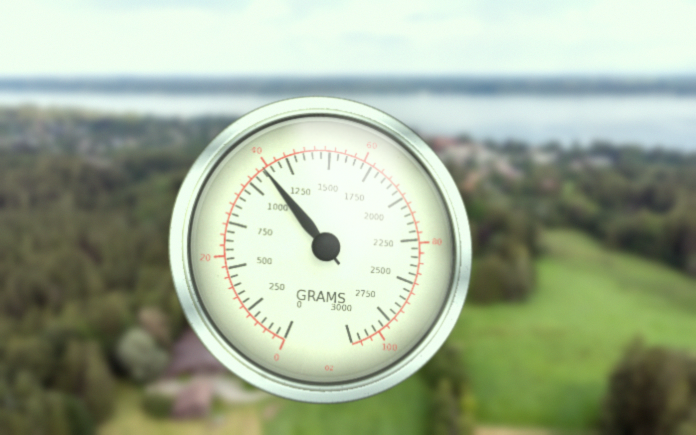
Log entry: 1100 g
